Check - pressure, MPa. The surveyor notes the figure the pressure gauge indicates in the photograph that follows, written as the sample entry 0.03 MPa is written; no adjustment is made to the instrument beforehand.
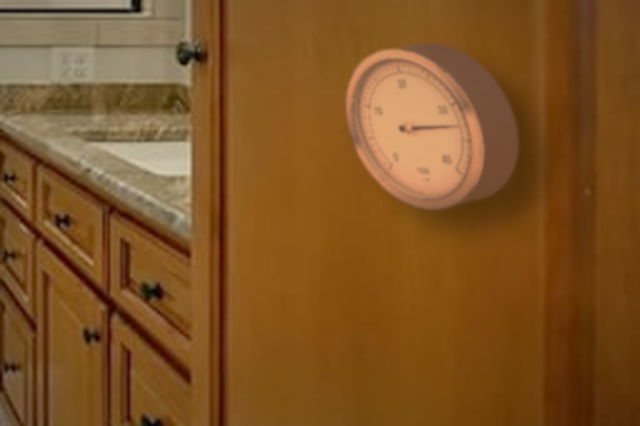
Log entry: 33 MPa
